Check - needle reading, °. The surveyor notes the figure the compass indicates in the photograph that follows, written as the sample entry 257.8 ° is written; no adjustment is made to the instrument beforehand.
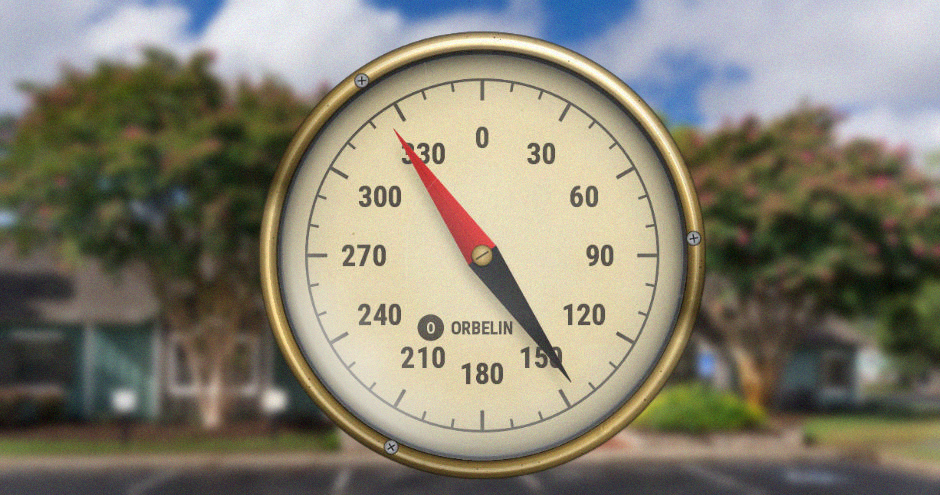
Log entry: 325 °
